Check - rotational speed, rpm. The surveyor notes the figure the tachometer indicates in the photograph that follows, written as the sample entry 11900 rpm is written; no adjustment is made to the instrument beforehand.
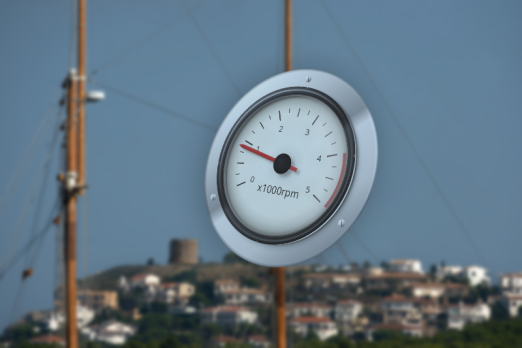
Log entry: 875 rpm
